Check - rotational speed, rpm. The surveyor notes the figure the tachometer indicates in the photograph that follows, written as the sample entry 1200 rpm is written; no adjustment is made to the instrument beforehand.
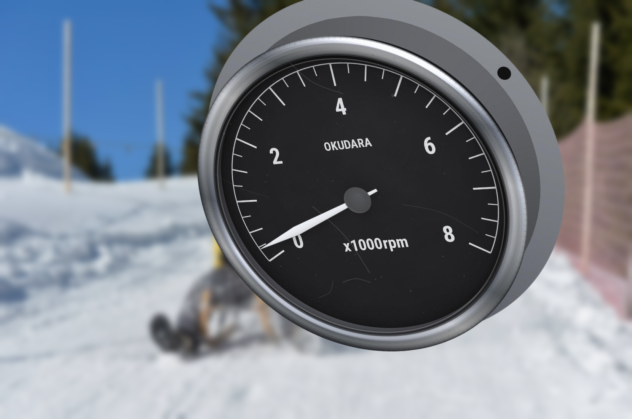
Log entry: 250 rpm
